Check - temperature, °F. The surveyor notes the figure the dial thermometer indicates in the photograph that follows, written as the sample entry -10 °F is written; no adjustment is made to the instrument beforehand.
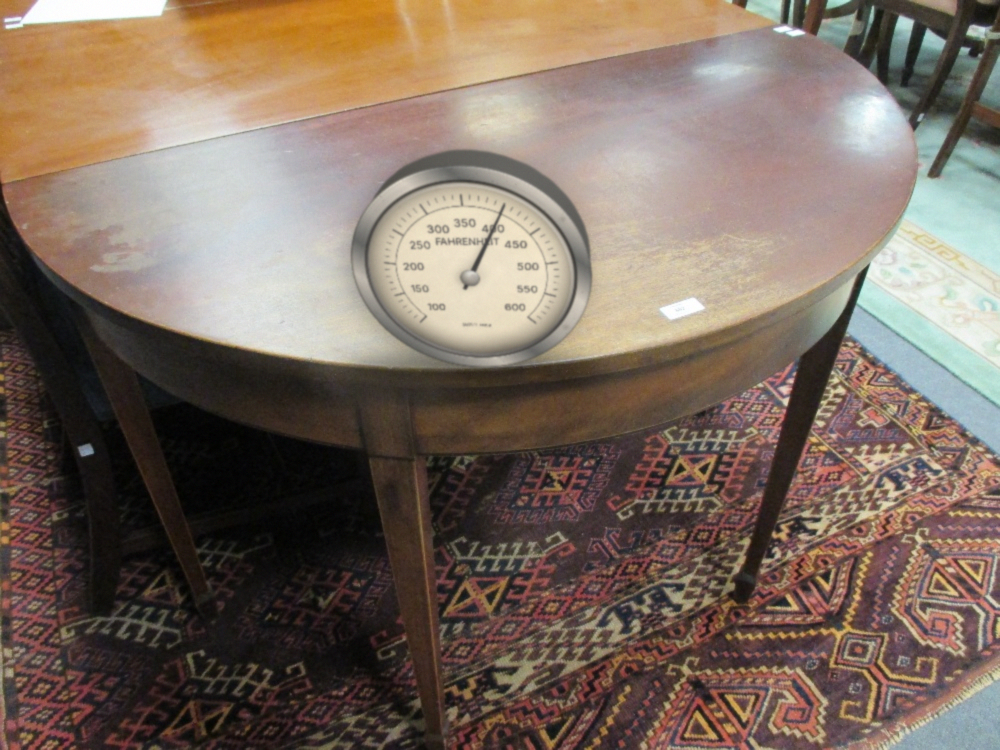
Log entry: 400 °F
